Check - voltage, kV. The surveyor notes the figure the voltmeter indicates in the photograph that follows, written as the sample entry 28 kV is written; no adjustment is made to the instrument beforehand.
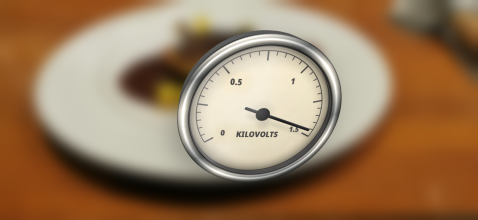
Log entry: 1.45 kV
